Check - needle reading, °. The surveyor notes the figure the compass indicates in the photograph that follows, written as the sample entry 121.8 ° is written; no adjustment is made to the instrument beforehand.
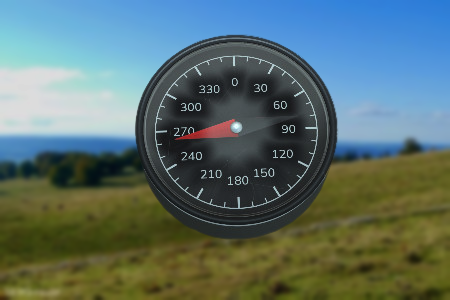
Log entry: 260 °
